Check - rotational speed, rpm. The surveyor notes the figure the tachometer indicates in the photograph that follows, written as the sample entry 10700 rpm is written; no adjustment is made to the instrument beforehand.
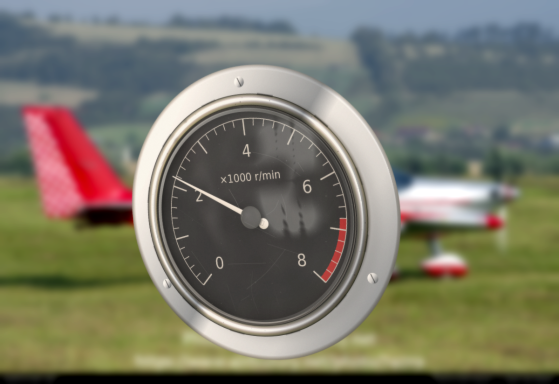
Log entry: 2200 rpm
